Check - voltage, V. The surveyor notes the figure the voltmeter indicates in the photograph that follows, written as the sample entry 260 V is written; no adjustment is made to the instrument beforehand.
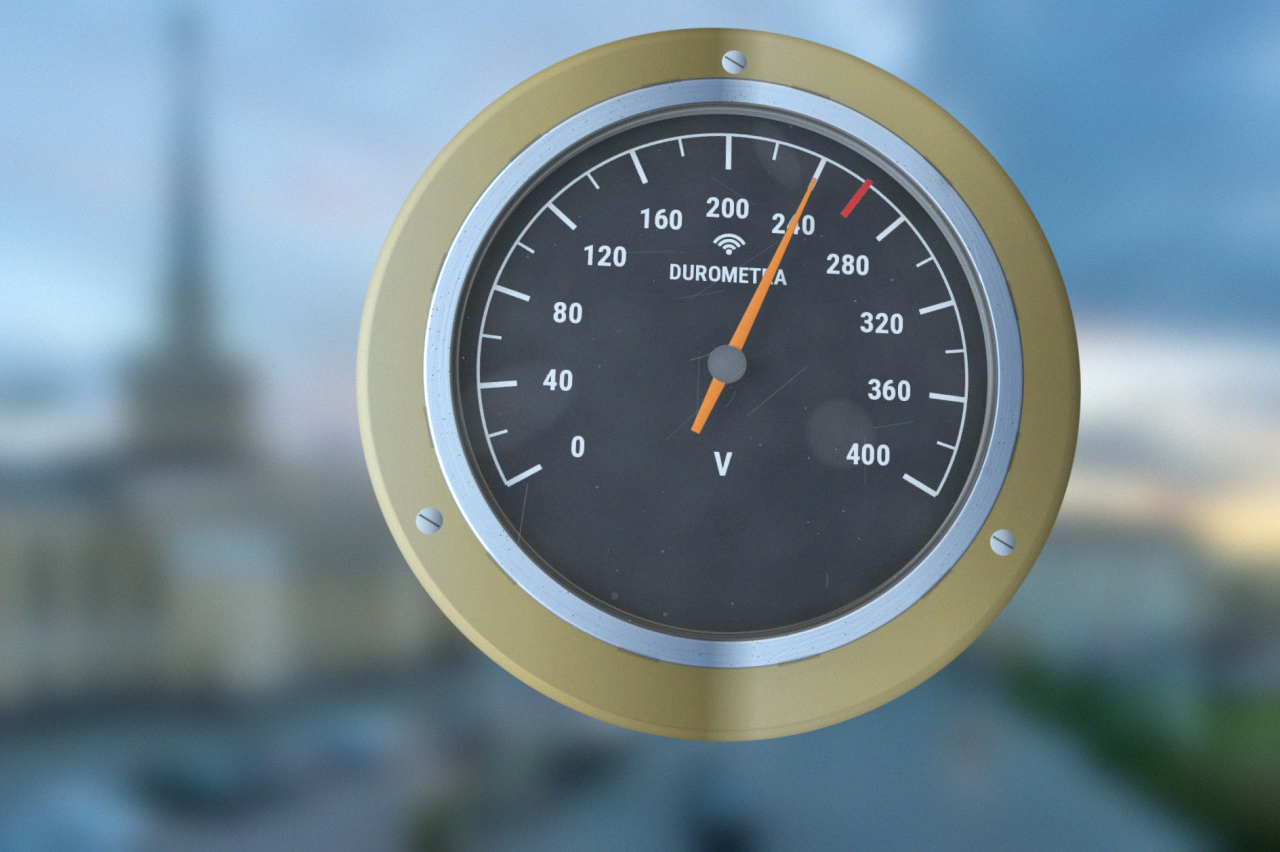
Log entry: 240 V
